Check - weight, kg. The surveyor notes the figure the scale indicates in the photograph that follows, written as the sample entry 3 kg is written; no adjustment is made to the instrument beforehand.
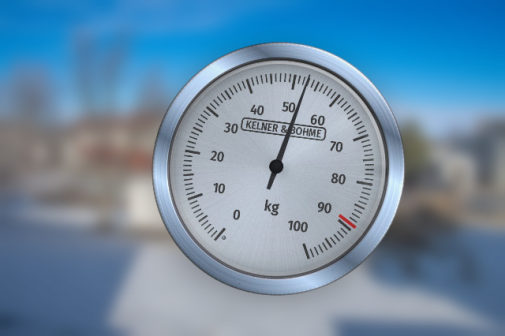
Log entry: 53 kg
